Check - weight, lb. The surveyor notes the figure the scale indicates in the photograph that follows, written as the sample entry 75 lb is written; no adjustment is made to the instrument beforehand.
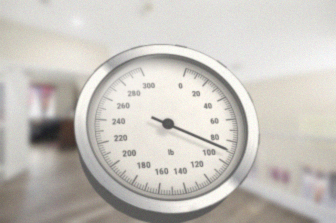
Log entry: 90 lb
